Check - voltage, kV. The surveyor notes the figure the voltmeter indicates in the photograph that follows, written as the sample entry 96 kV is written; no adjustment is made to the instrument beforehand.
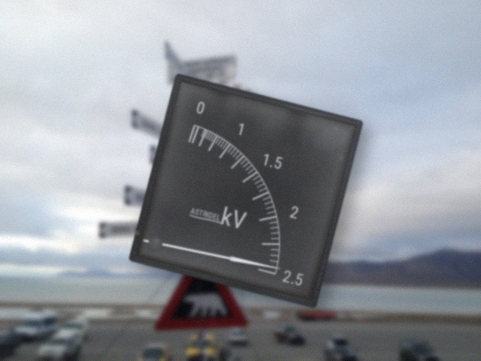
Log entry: 2.45 kV
